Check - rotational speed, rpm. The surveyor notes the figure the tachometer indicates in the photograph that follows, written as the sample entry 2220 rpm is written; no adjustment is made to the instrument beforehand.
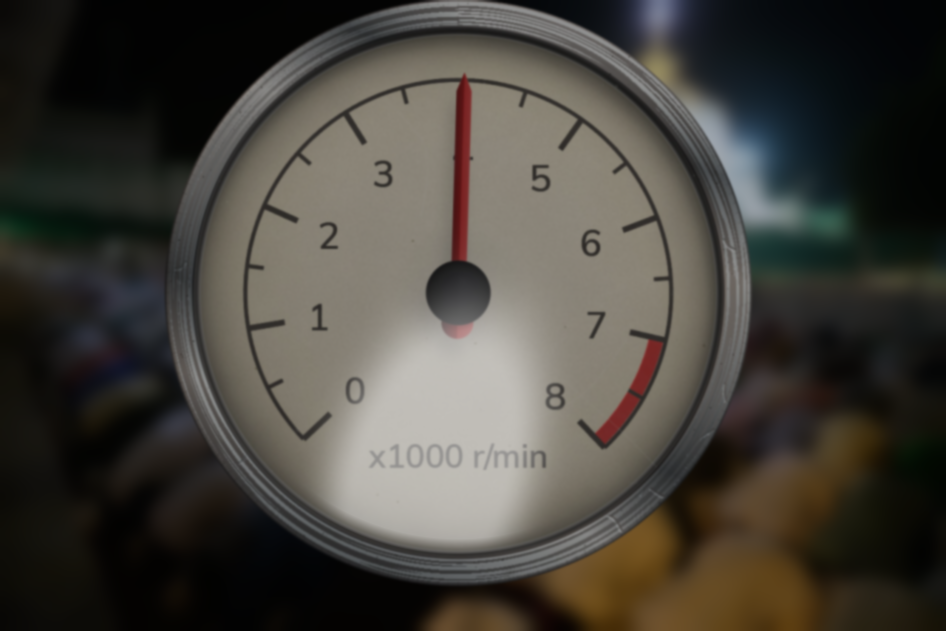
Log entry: 4000 rpm
